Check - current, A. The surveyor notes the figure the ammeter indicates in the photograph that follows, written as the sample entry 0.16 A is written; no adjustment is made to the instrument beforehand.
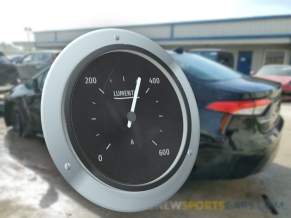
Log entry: 350 A
